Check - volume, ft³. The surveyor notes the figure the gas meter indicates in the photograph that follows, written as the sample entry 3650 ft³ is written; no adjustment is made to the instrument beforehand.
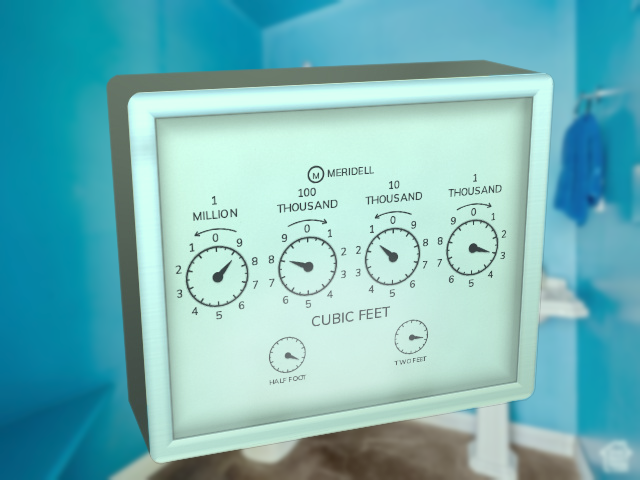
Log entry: 881300 ft³
